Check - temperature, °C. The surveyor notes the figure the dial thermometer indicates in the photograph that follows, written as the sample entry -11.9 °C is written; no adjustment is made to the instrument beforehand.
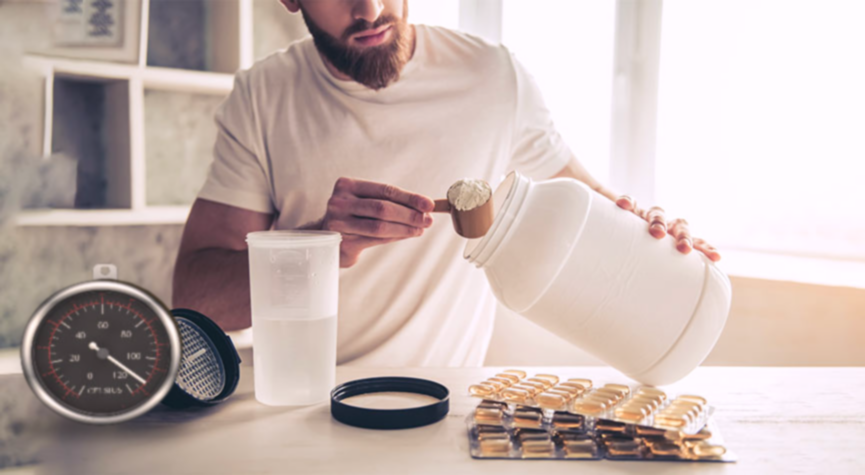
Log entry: 112 °C
